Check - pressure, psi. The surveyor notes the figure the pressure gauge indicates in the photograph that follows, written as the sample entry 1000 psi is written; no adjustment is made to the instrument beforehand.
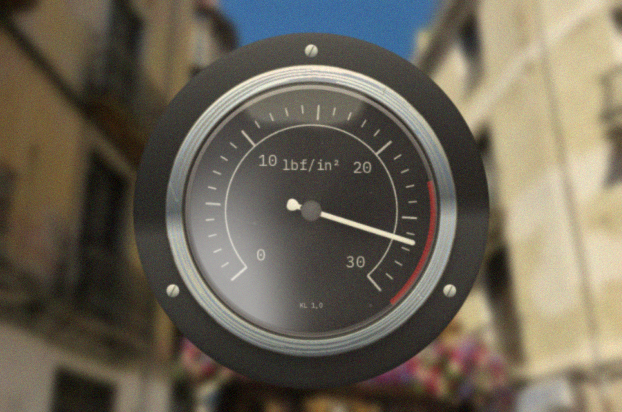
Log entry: 26.5 psi
